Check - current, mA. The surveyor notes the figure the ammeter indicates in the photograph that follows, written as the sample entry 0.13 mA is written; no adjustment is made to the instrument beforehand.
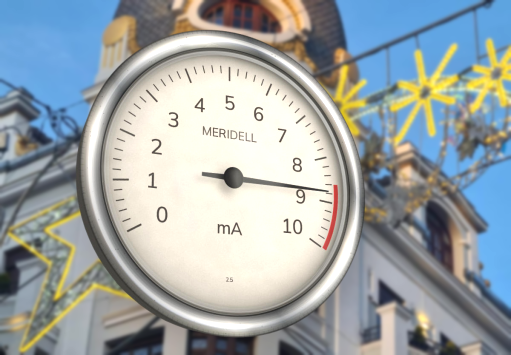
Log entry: 8.8 mA
